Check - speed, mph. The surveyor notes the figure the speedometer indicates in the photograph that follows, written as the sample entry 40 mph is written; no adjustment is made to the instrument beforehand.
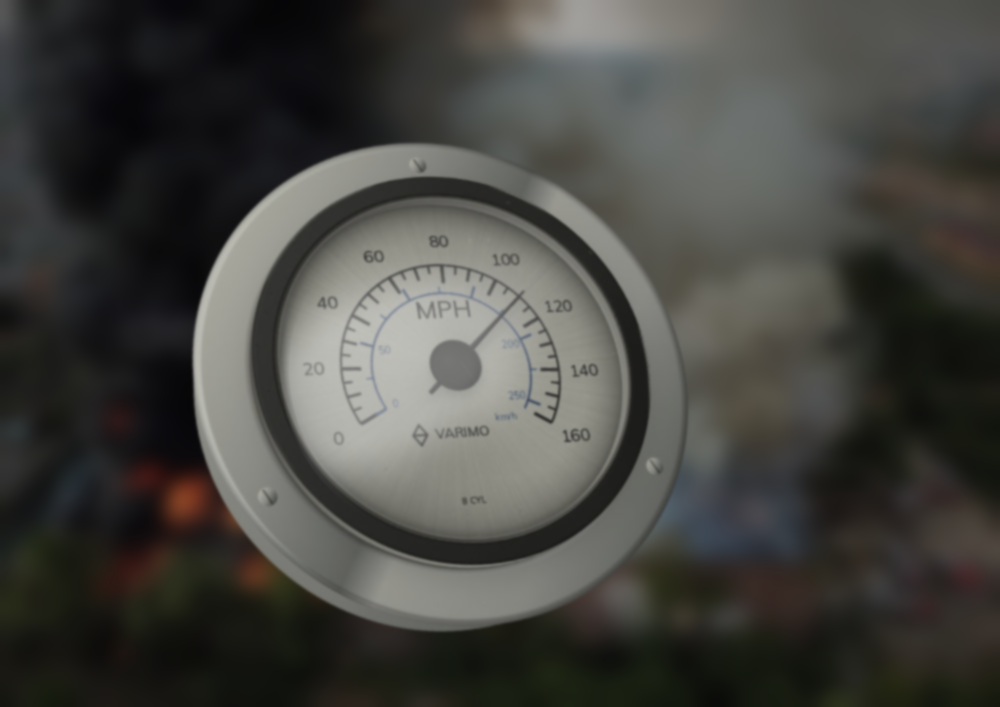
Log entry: 110 mph
